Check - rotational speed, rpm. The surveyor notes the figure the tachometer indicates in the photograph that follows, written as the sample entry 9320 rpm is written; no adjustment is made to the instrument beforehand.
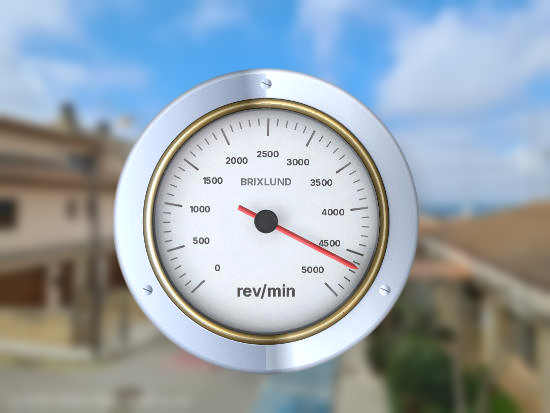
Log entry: 4650 rpm
